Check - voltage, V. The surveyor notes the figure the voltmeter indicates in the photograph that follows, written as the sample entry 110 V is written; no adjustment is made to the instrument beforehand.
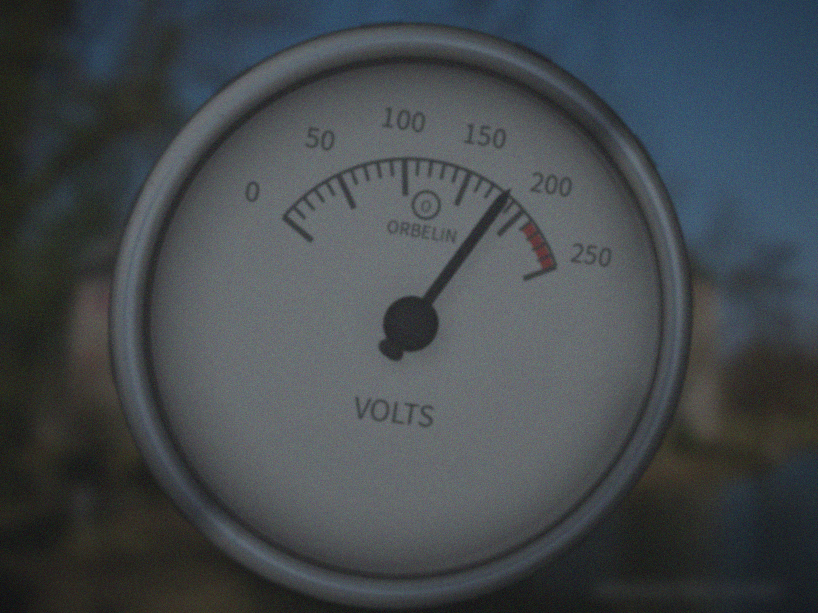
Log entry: 180 V
